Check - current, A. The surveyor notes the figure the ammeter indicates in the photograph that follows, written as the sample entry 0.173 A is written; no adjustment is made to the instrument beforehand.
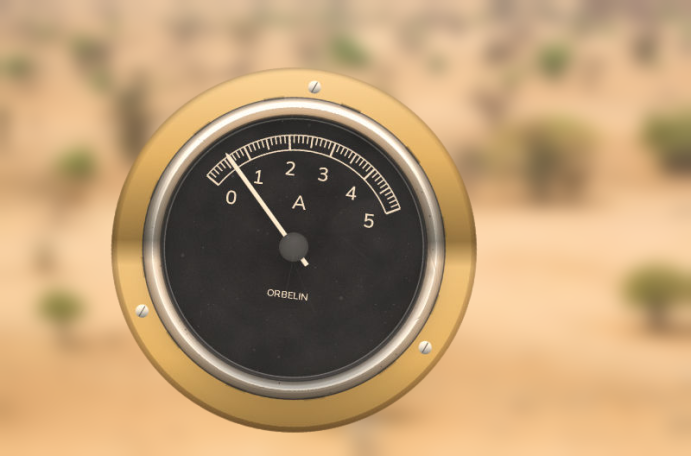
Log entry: 0.6 A
